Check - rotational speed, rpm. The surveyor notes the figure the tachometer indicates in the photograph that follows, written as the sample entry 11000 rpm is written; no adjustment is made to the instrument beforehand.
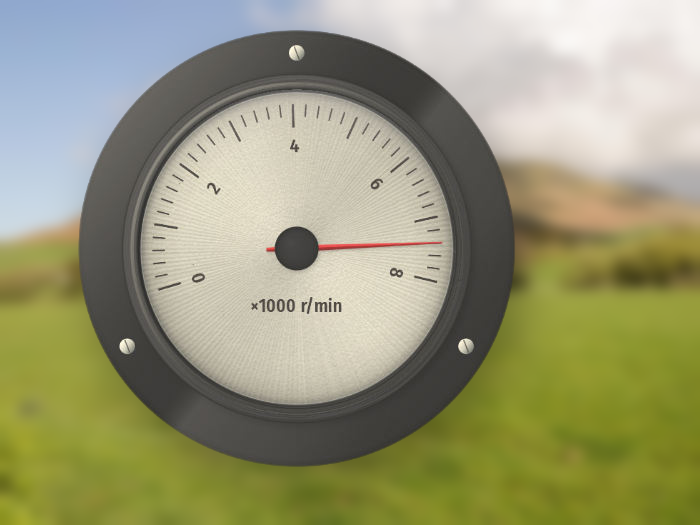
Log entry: 7400 rpm
